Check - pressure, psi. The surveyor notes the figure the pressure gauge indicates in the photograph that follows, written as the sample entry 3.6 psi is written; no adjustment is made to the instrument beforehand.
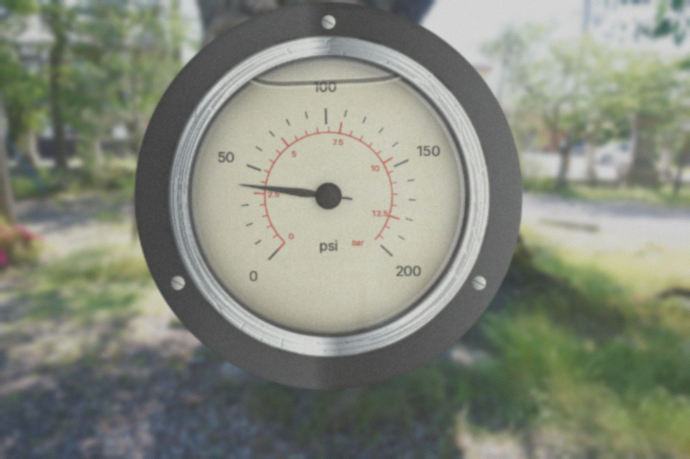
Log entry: 40 psi
